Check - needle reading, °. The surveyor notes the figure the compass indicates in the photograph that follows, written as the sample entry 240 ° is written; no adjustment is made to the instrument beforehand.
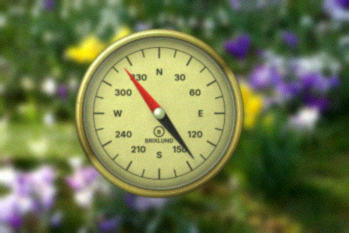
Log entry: 322.5 °
